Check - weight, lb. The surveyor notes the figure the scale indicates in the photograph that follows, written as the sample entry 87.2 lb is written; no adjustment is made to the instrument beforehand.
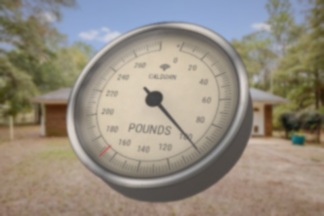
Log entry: 100 lb
